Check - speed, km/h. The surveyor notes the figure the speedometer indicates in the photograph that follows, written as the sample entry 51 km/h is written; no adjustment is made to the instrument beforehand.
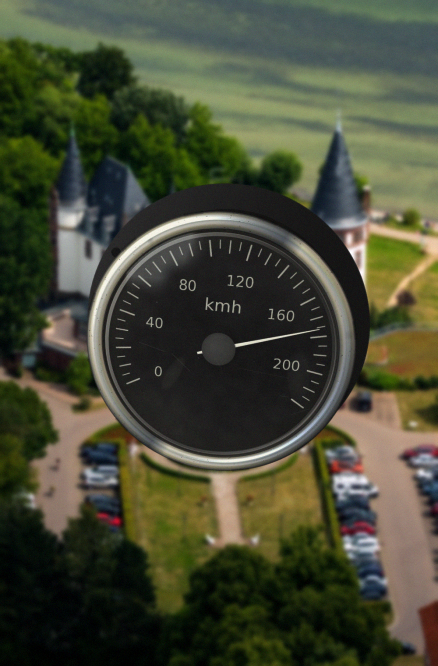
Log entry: 175 km/h
